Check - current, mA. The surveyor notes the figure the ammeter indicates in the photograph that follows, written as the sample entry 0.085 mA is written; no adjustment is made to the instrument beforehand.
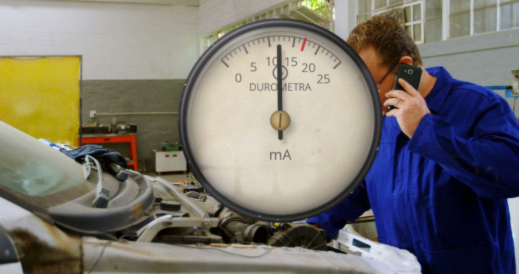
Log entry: 12 mA
